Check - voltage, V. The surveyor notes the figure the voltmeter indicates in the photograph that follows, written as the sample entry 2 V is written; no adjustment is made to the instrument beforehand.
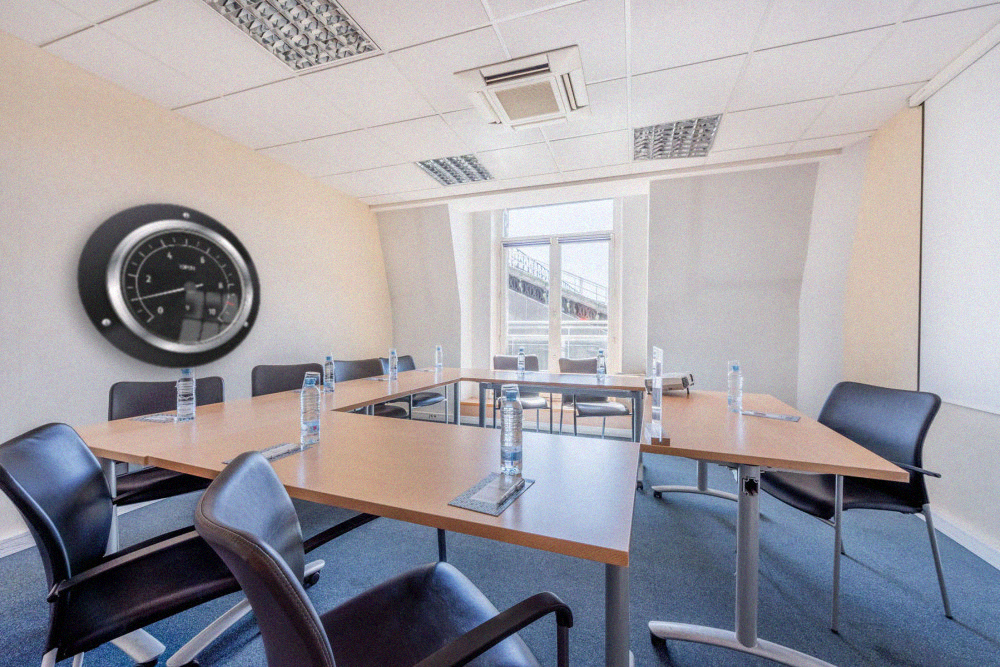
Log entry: 1 V
